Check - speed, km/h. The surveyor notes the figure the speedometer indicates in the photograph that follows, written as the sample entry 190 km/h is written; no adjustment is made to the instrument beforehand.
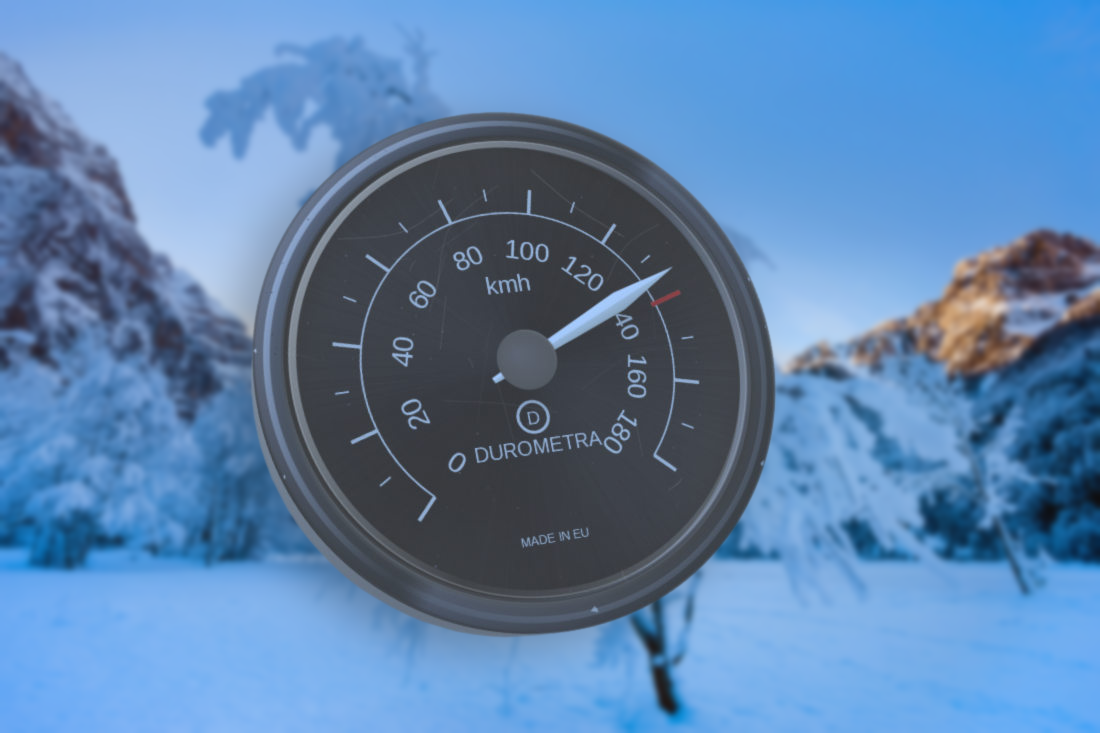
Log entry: 135 km/h
